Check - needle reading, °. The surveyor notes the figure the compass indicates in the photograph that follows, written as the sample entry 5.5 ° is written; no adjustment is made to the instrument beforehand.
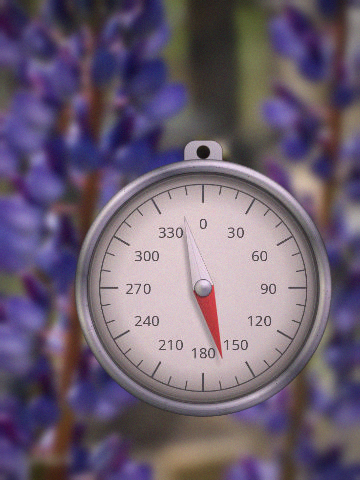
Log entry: 165 °
